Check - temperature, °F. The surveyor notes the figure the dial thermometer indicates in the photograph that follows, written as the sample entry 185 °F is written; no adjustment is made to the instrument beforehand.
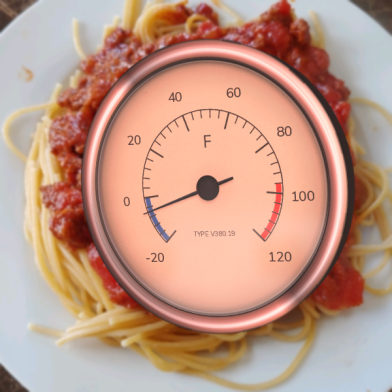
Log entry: -6 °F
